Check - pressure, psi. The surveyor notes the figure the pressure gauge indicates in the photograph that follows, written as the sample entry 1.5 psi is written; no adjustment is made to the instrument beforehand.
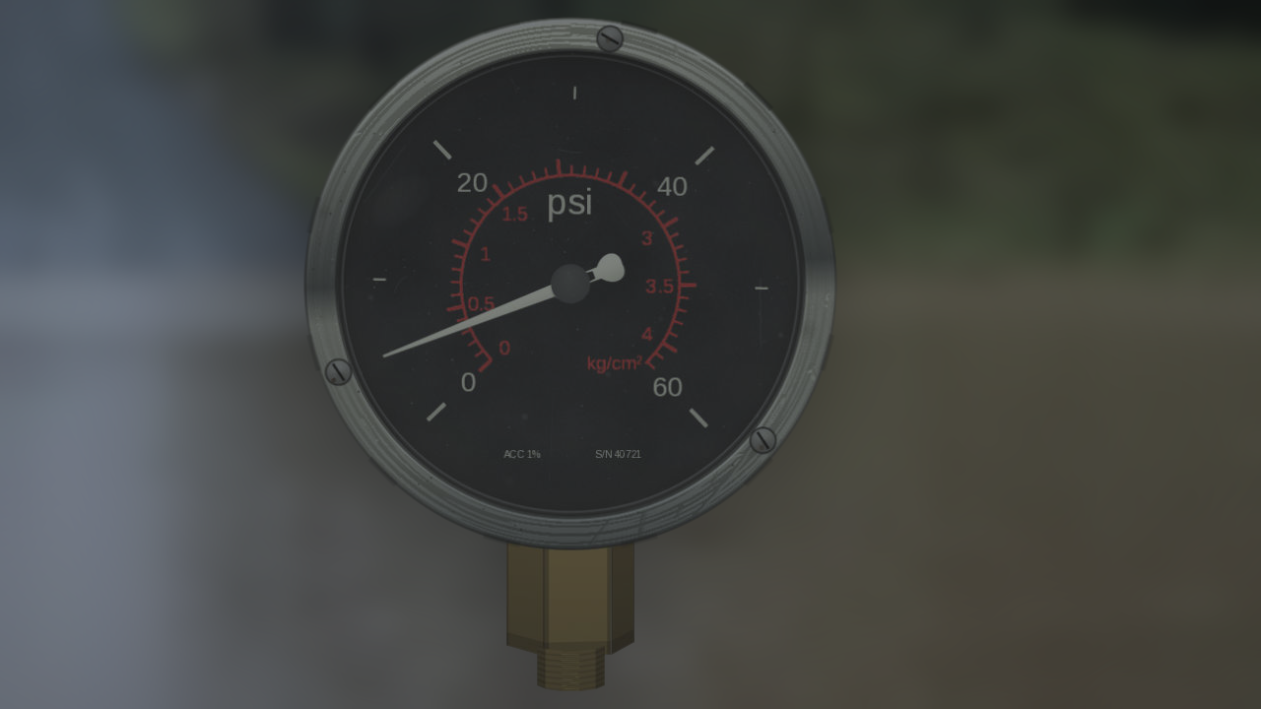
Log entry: 5 psi
